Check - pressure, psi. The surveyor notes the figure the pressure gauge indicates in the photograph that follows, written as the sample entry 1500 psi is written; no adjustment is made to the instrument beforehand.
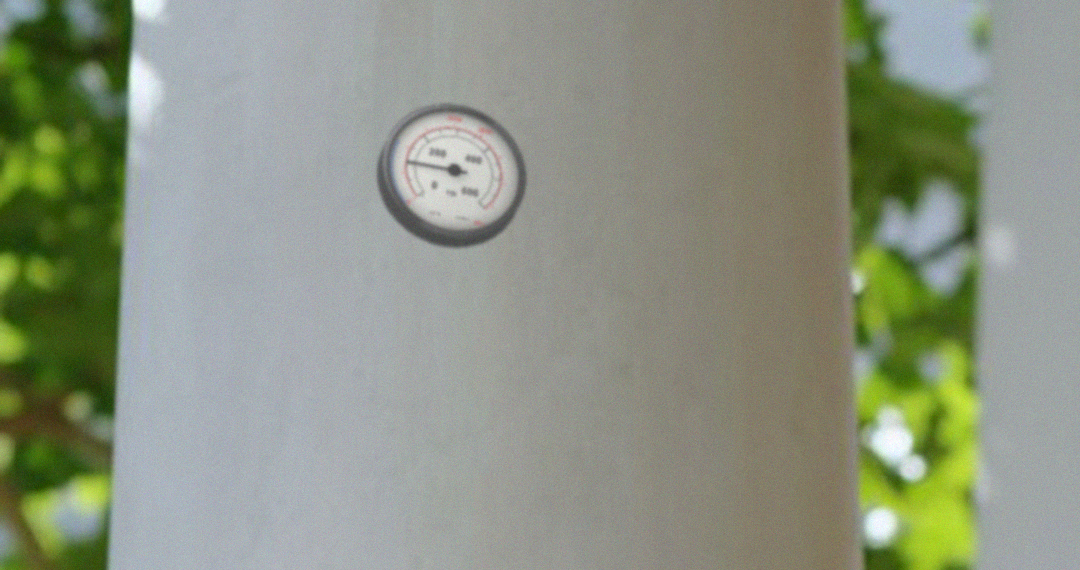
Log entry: 100 psi
